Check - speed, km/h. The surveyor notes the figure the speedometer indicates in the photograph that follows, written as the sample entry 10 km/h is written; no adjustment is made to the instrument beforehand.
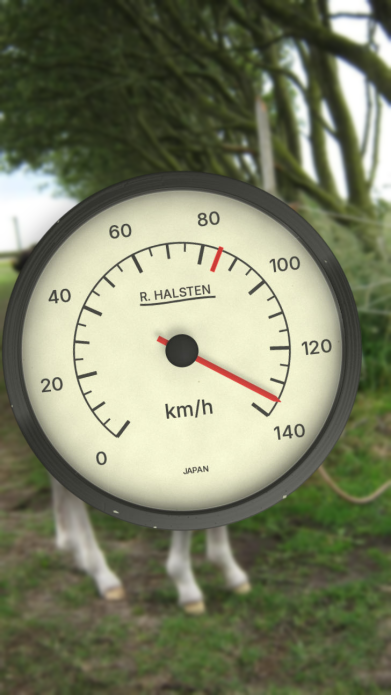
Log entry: 135 km/h
